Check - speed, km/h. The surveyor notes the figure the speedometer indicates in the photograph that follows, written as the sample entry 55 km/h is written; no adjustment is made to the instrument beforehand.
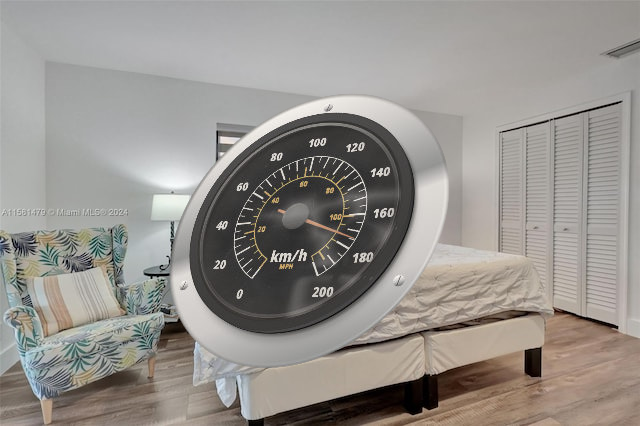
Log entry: 175 km/h
